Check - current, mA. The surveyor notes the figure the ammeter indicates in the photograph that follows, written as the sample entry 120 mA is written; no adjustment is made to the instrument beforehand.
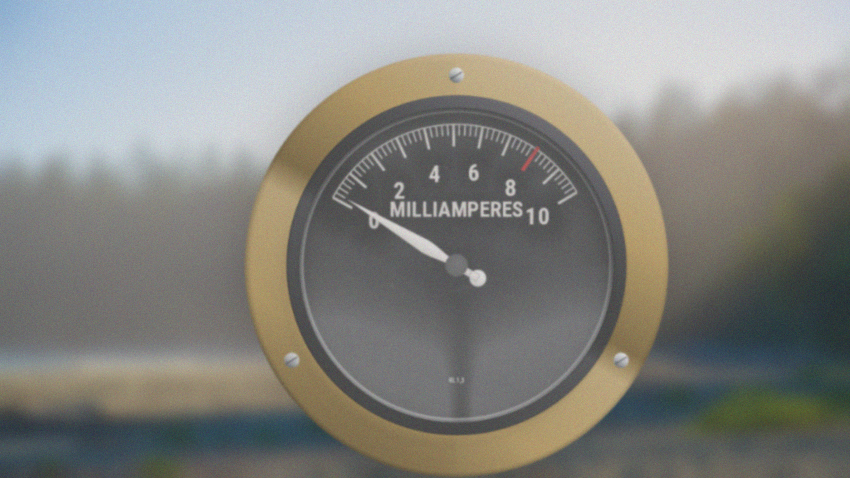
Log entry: 0.2 mA
